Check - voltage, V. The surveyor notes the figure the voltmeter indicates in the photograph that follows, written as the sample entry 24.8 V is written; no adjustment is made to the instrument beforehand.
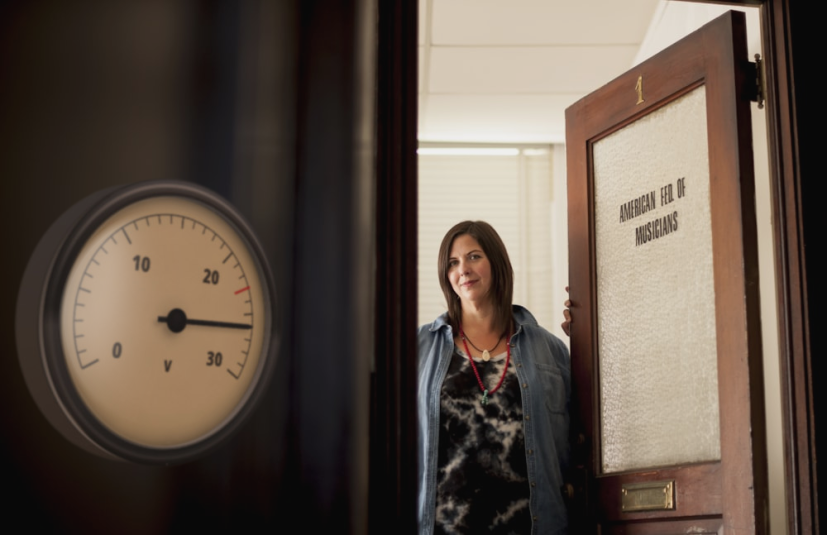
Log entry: 26 V
